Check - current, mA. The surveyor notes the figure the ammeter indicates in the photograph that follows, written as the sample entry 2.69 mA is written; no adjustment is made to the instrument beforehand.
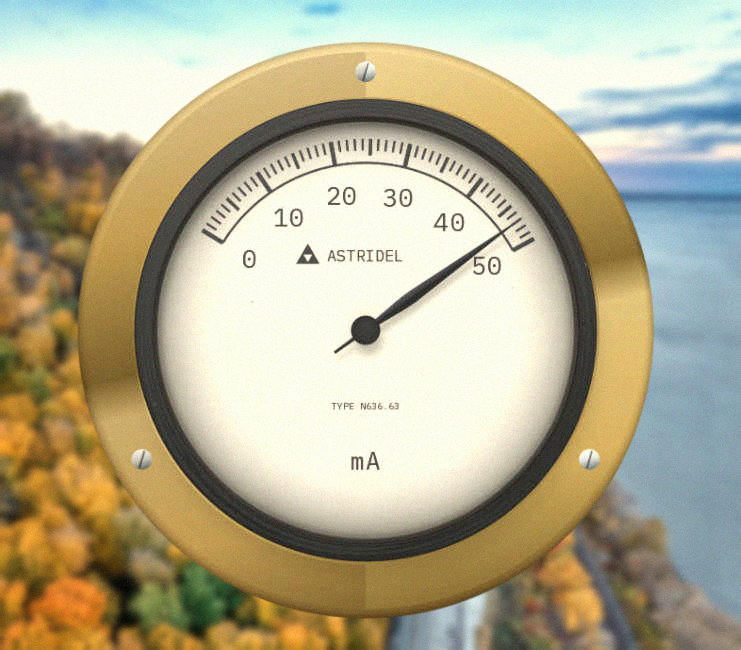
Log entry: 47 mA
